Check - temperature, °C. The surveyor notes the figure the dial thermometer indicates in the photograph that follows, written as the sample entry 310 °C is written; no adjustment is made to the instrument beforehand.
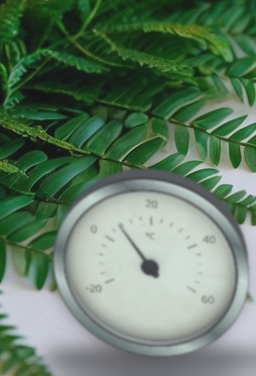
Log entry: 8 °C
